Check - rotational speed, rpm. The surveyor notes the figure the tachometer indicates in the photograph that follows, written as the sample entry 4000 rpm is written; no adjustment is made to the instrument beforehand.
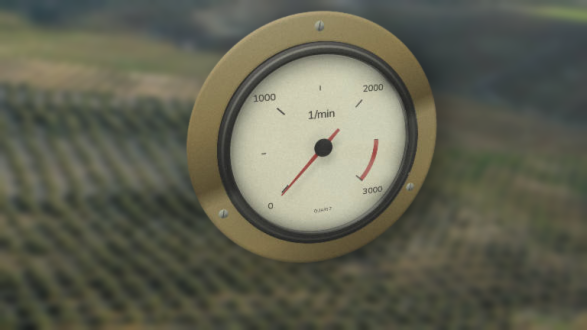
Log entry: 0 rpm
